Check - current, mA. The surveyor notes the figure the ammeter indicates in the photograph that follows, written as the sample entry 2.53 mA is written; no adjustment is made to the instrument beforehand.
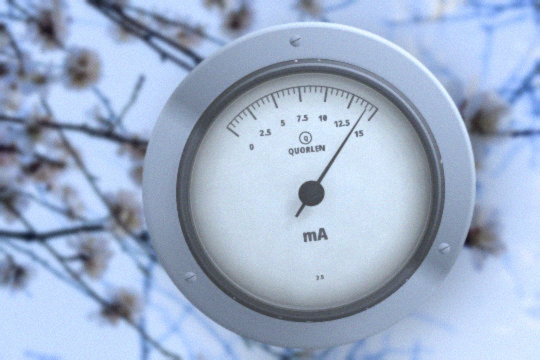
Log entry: 14 mA
